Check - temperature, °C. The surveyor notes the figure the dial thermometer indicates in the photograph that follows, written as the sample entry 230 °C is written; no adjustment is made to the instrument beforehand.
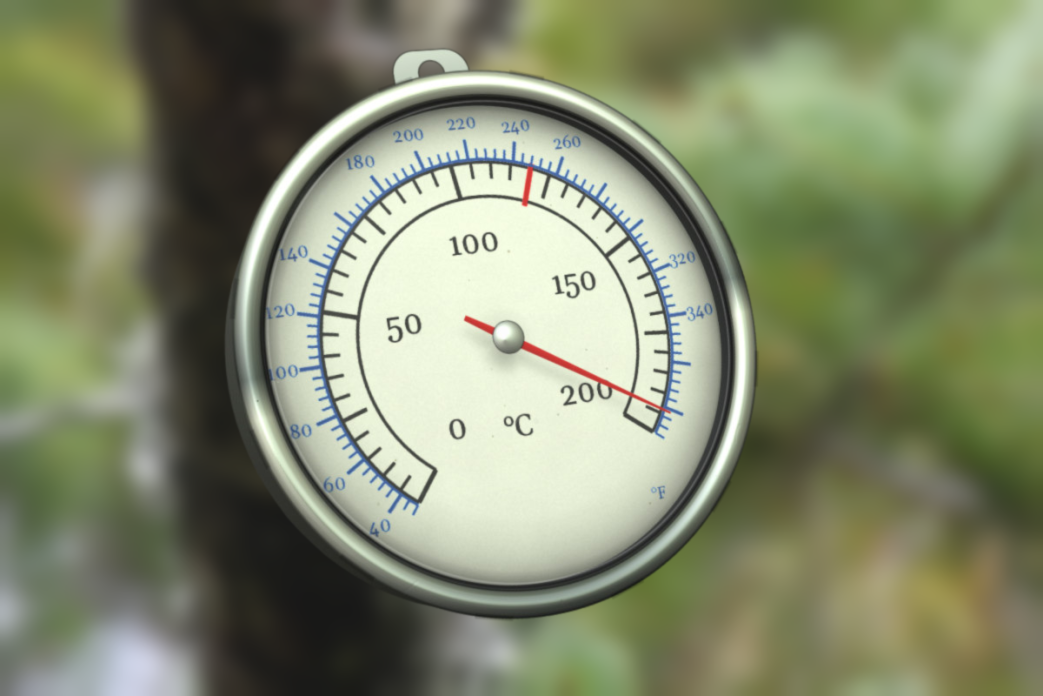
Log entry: 195 °C
